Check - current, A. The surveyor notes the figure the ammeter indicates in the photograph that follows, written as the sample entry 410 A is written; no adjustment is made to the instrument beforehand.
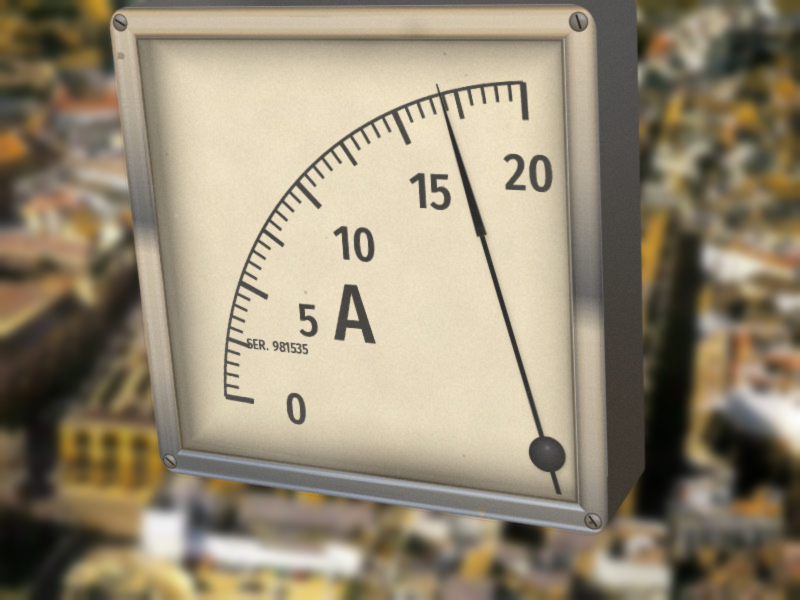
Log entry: 17 A
